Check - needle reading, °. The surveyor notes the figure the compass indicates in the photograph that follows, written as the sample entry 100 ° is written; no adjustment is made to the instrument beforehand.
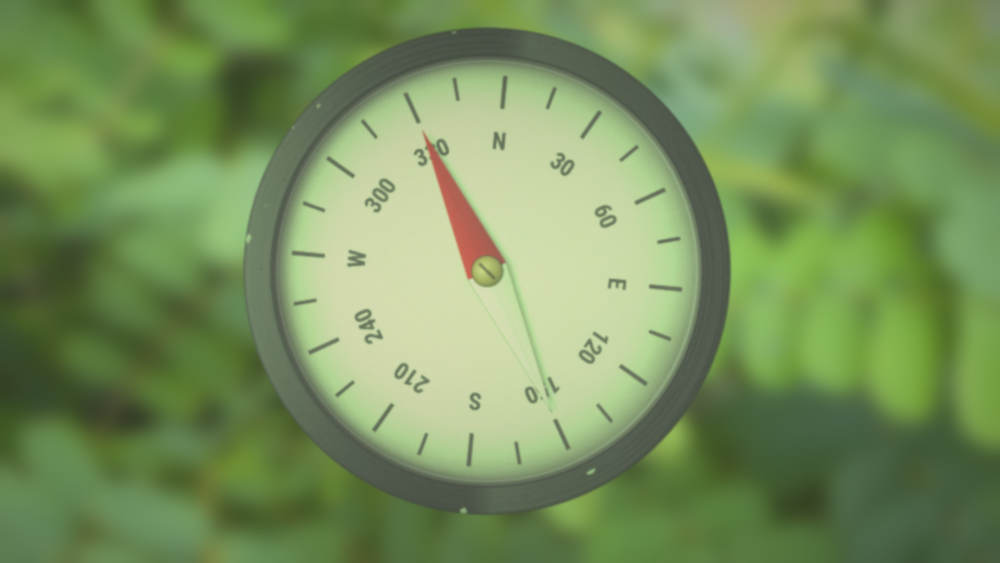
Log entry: 330 °
